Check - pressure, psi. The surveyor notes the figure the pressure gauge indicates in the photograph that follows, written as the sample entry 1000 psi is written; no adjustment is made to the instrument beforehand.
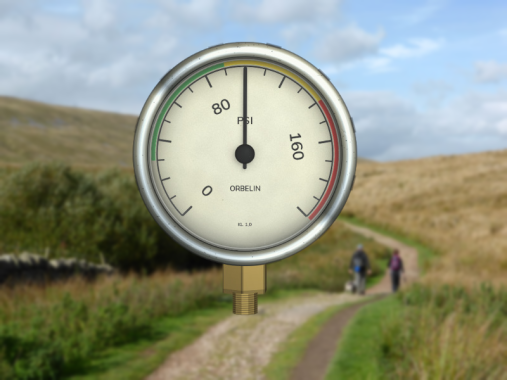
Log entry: 100 psi
